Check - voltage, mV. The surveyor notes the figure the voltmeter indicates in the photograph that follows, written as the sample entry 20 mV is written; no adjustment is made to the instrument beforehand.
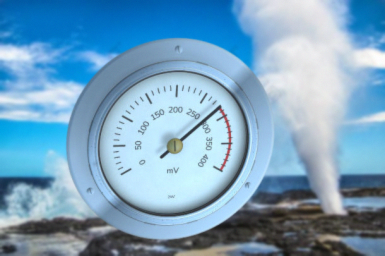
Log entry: 280 mV
